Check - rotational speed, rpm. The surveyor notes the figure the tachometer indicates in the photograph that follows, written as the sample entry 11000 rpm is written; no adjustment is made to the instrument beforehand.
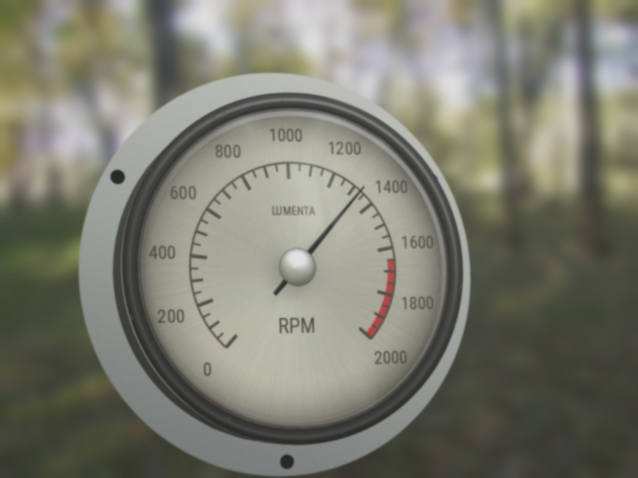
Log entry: 1325 rpm
